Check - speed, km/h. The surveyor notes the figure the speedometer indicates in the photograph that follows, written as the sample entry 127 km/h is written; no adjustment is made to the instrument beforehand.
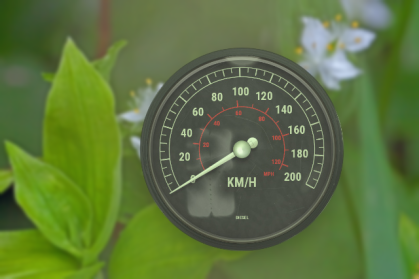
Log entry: 0 km/h
